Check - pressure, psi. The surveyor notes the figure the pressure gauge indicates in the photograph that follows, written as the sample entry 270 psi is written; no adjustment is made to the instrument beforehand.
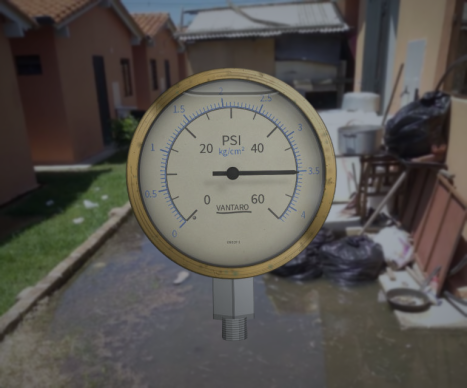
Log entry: 50 psi
